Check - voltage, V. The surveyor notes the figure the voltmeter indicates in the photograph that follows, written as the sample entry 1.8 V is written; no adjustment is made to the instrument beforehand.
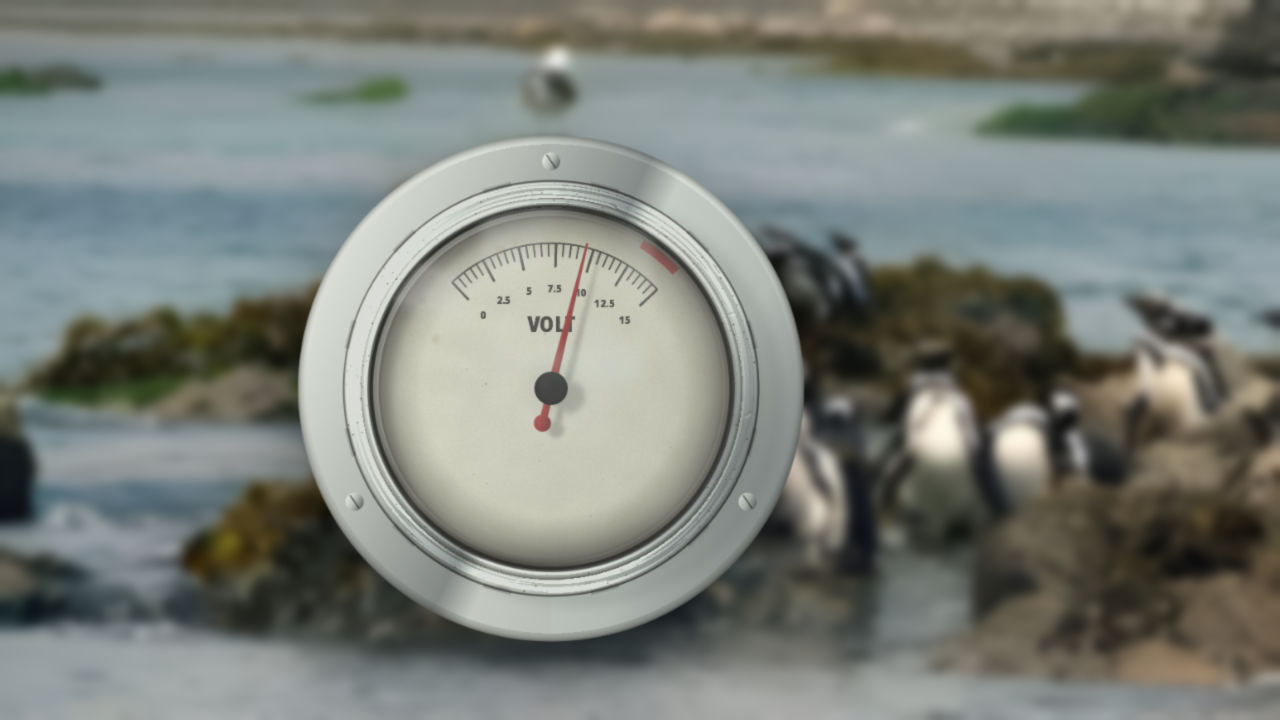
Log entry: 9.5 V
